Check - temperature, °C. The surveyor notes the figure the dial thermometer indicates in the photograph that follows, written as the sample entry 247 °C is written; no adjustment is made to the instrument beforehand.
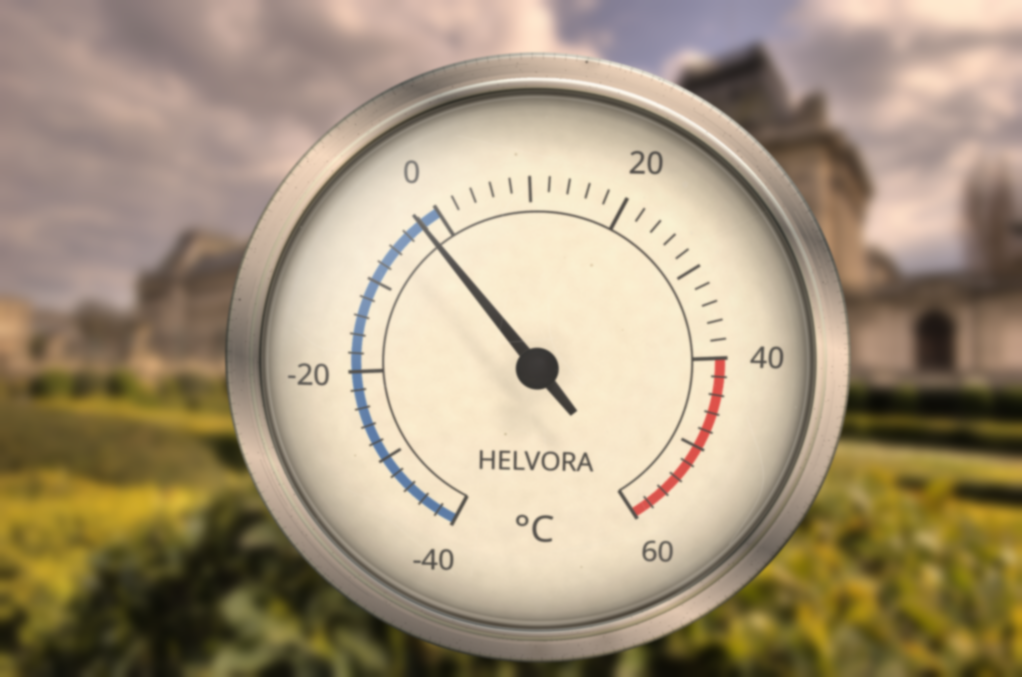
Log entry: -2 °C
